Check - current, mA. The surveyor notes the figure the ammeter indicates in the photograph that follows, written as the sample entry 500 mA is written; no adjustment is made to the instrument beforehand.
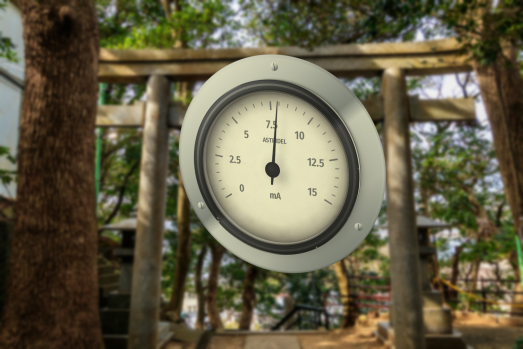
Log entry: 8 mA
